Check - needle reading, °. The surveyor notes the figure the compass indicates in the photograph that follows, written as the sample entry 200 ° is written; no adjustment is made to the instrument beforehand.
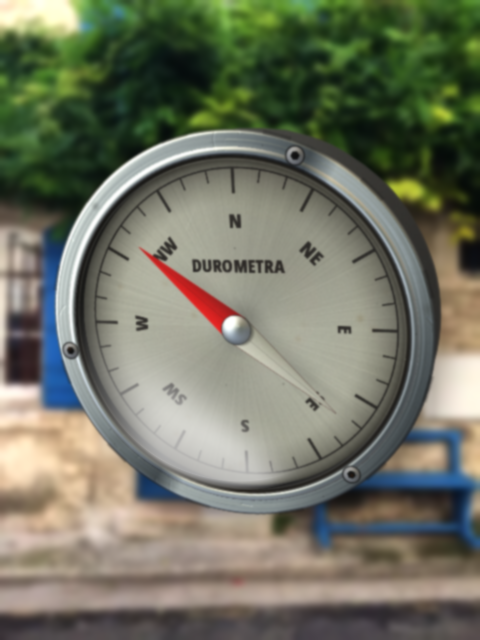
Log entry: 310 °
